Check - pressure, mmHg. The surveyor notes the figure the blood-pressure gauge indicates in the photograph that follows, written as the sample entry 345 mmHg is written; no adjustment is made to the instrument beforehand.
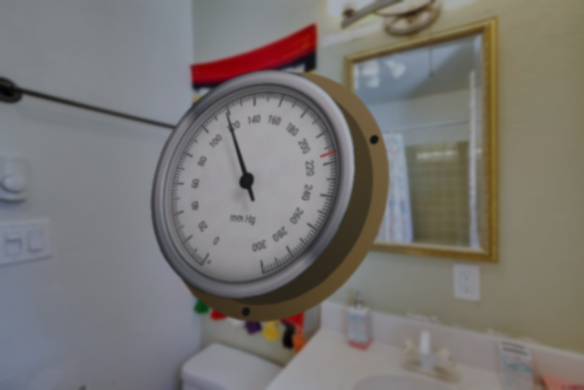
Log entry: 120 mmHg
